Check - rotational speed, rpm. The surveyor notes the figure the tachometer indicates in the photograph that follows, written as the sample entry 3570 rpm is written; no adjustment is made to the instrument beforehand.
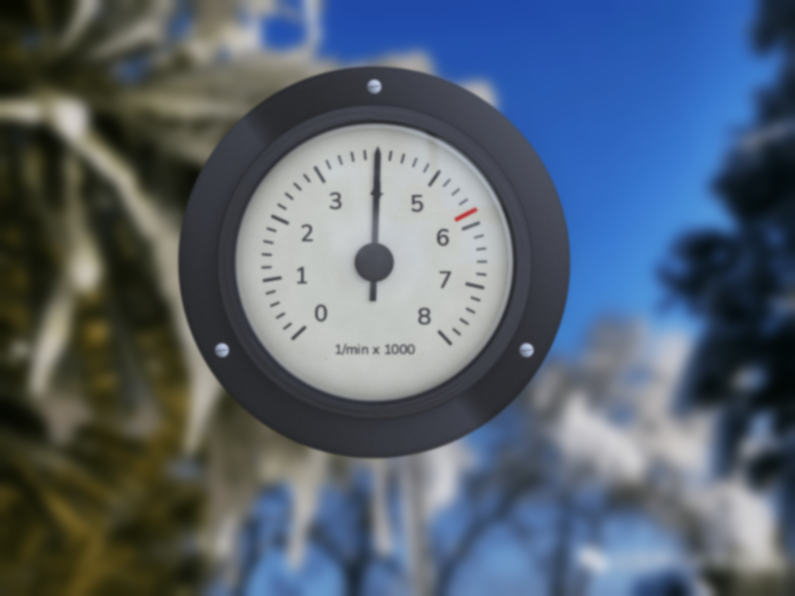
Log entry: 4000 rpm
